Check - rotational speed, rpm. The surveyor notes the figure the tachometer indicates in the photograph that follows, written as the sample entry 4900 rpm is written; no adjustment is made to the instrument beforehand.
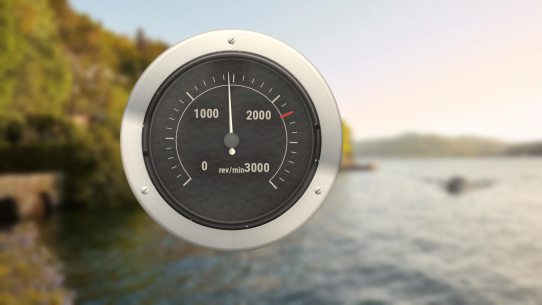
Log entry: 1450 rpm
